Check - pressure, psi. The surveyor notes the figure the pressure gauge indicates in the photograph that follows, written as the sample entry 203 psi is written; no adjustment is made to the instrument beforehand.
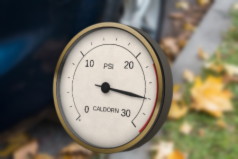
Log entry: 26 psi
